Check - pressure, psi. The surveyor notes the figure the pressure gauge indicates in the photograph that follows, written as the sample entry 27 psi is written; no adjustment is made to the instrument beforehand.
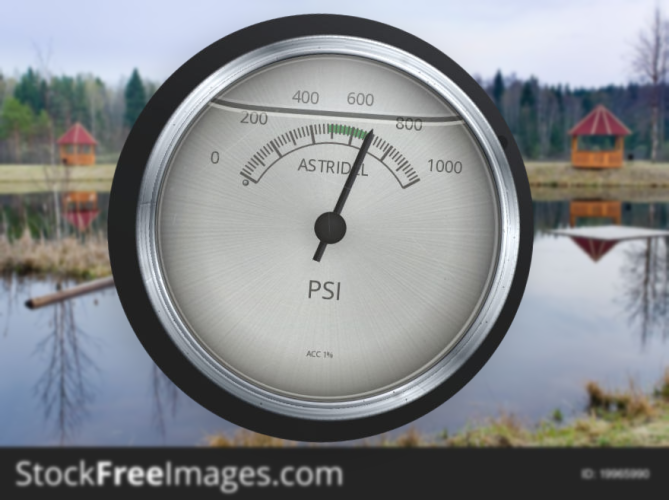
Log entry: 680 psi
